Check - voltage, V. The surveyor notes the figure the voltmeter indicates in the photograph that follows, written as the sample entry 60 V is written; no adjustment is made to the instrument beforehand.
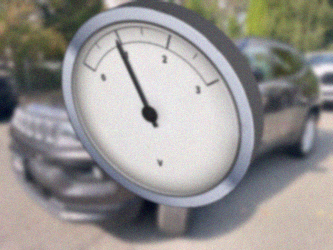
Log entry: 1 V
